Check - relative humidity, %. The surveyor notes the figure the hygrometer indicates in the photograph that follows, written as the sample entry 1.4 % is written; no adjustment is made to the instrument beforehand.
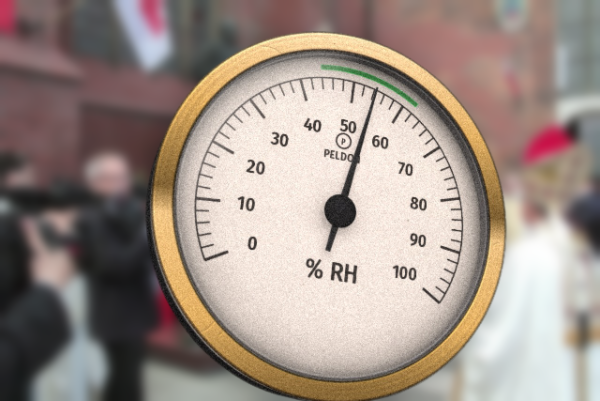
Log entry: 54 %
